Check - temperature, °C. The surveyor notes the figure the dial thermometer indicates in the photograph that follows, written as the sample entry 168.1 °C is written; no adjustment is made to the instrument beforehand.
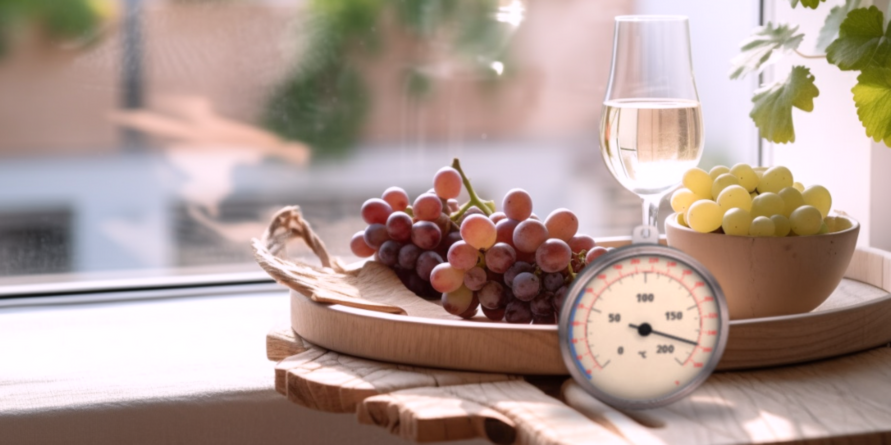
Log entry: 180 °C
